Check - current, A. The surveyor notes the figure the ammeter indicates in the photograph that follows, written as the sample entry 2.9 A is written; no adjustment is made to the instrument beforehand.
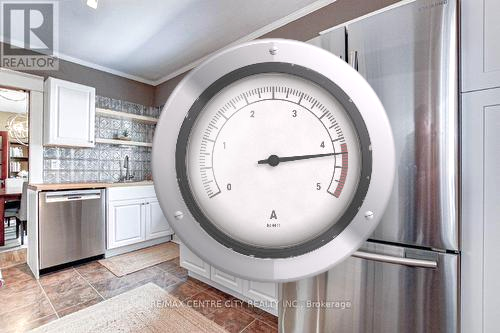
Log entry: 4.25 A
